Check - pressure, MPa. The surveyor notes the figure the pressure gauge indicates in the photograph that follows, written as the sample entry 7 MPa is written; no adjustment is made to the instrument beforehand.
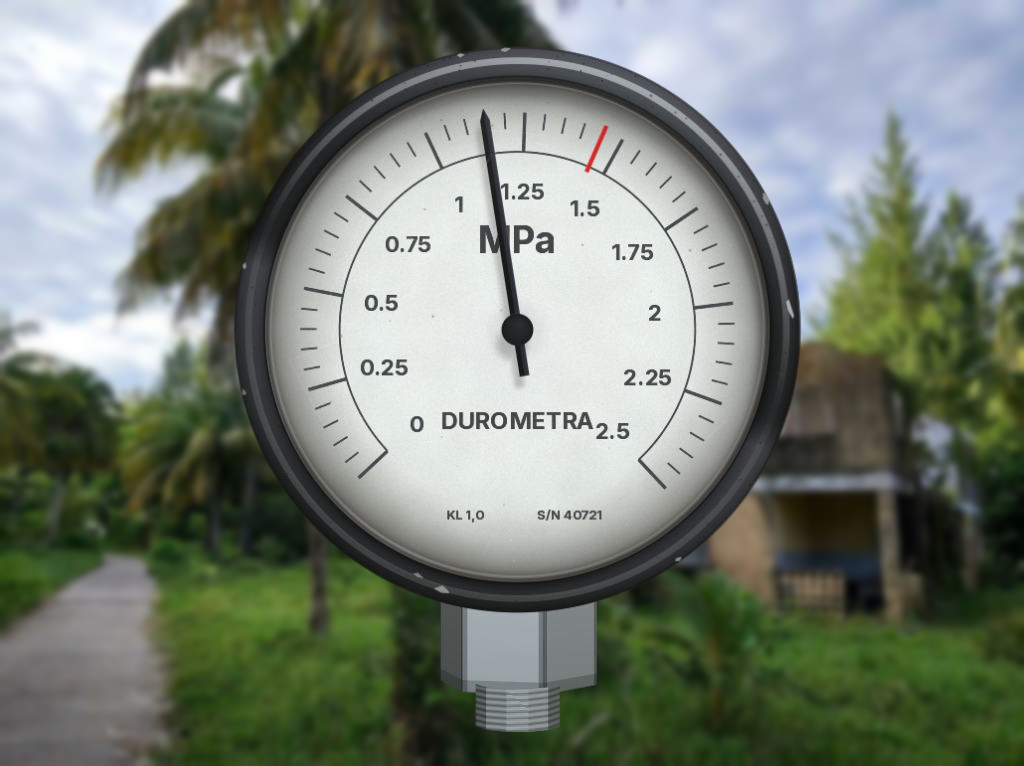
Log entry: 1.15 MPa
